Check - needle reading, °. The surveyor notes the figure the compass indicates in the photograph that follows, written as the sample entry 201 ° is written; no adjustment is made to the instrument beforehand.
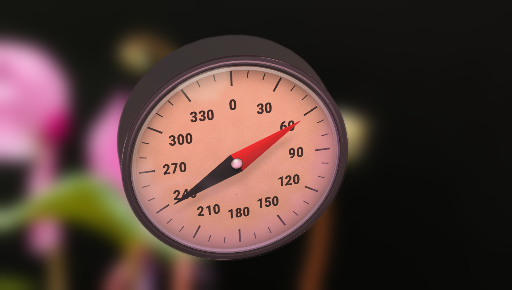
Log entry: 60 °
